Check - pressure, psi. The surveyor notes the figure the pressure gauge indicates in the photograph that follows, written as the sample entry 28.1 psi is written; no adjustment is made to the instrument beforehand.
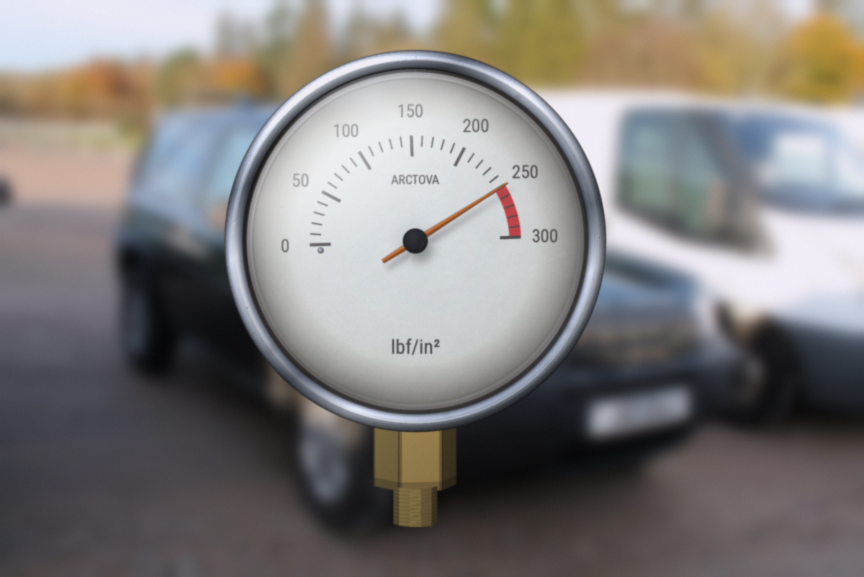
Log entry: 250 psi
